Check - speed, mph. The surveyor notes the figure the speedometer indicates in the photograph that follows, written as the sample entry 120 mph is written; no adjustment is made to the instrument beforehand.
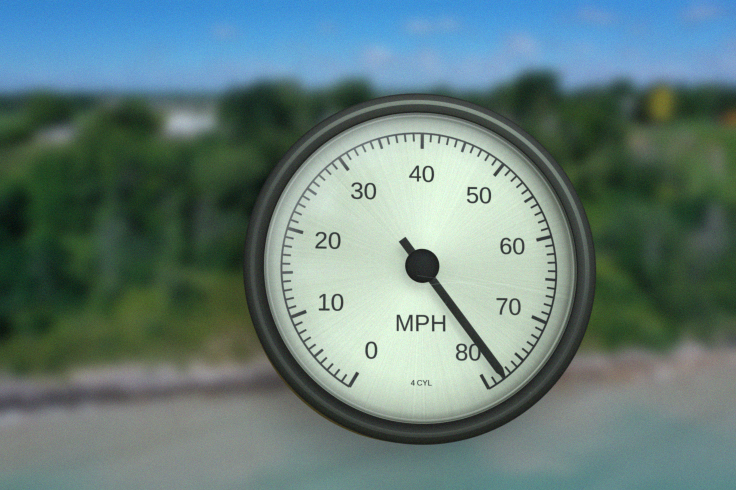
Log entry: 78 mph
